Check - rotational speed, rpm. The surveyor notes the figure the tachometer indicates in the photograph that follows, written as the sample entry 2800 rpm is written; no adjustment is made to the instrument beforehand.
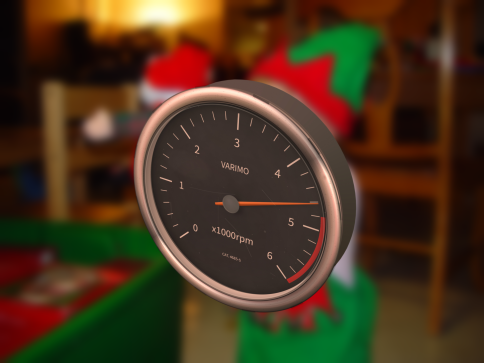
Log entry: 4600 rpm
